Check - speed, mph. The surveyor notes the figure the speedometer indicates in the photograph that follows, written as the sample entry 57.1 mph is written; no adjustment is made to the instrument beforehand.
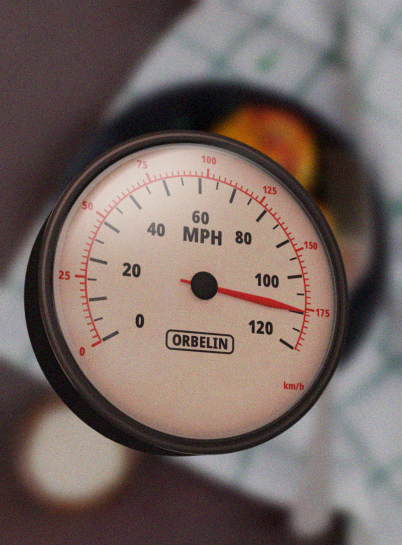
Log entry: 110 mph
